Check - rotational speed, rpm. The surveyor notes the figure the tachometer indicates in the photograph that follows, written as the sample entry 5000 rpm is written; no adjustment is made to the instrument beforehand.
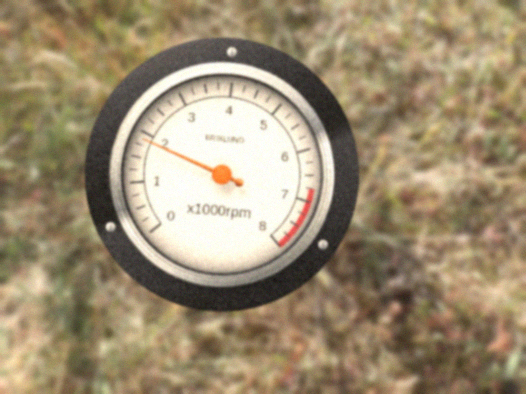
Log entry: 1875 rpm
